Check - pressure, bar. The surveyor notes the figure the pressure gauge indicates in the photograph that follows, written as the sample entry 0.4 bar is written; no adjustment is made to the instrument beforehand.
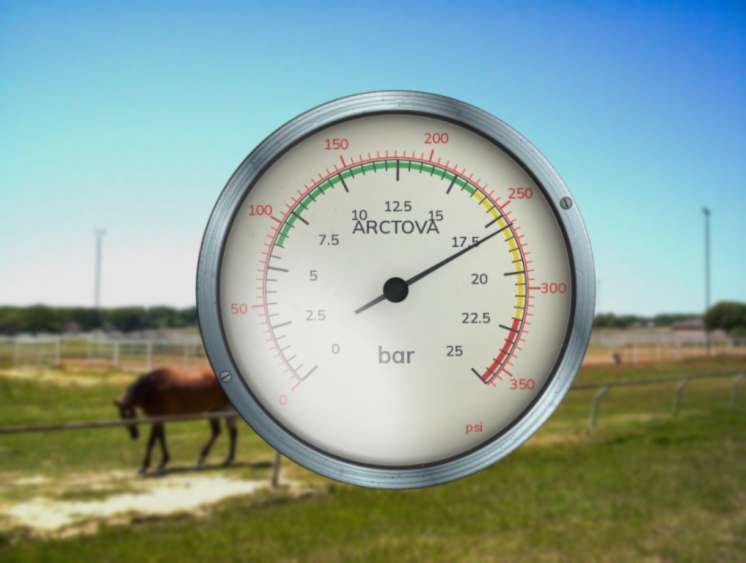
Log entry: 18 bar
